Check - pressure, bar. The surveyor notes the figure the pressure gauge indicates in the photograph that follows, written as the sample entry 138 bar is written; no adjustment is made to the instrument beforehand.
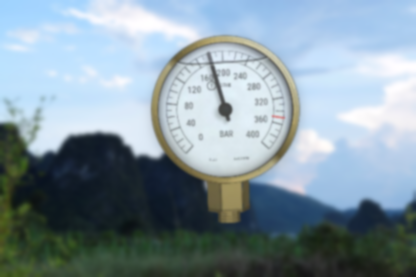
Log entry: 180 bar
